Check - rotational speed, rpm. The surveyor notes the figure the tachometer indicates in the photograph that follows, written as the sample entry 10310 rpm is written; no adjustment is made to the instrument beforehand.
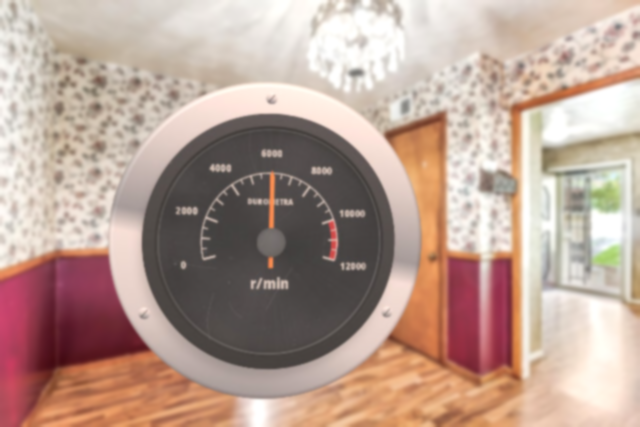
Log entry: 6000 rpm
